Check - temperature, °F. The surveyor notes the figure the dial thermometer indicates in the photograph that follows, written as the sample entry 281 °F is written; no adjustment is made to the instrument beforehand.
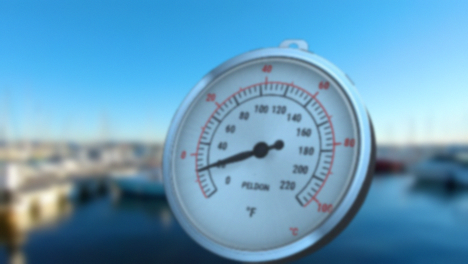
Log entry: 20 °F
